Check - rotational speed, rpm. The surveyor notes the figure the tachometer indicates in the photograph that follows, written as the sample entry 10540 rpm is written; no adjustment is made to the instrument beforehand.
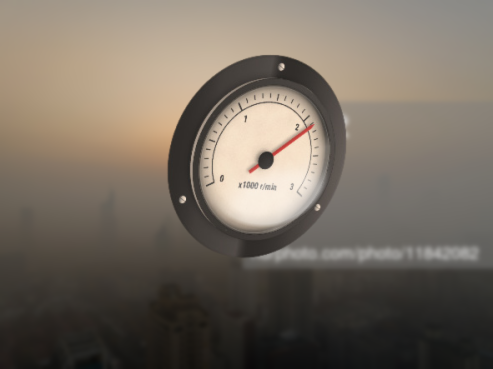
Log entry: 2100 rpm
